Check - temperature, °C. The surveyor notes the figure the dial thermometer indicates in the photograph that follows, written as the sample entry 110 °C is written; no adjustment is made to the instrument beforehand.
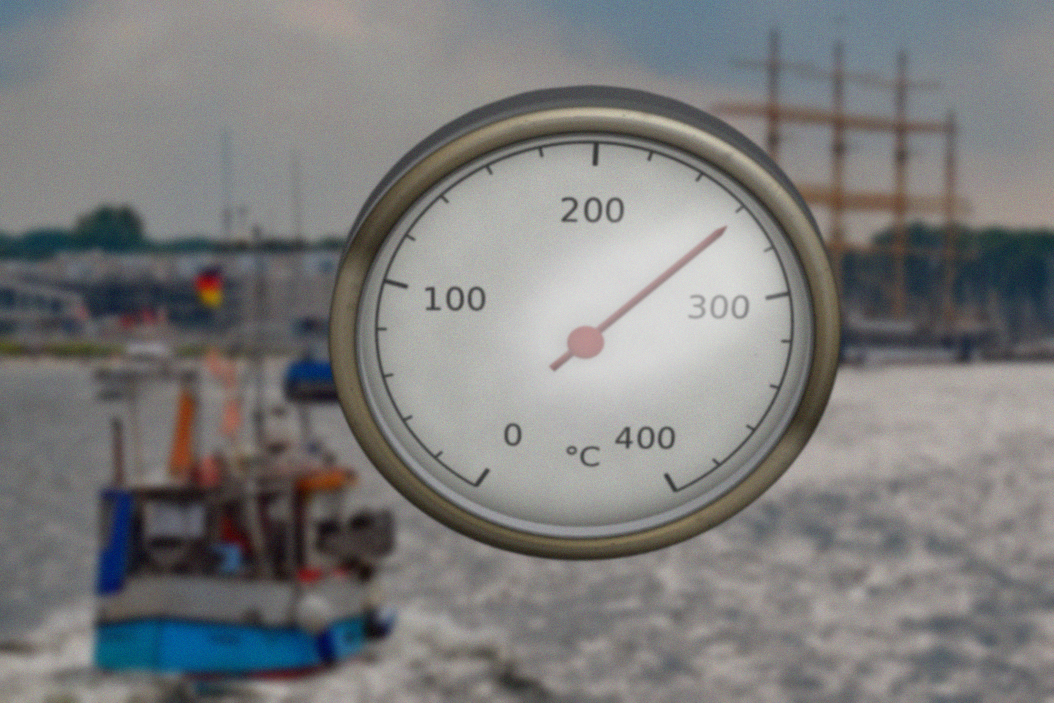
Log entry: 260 °C
